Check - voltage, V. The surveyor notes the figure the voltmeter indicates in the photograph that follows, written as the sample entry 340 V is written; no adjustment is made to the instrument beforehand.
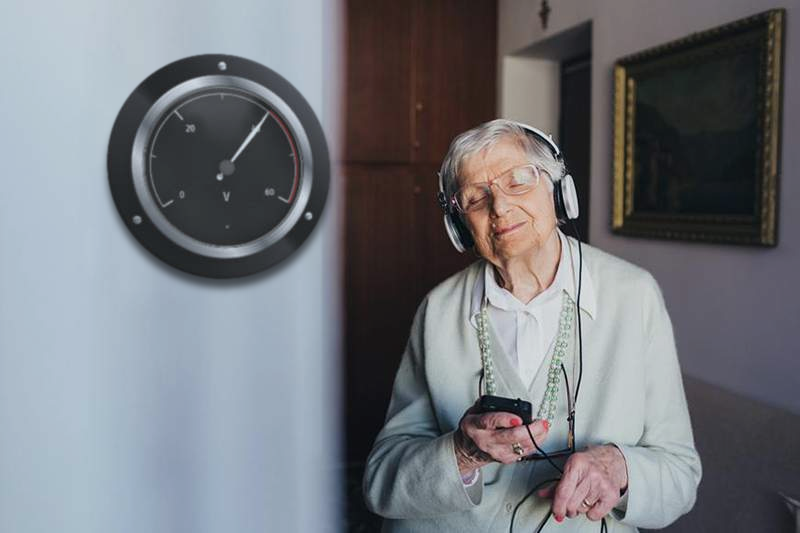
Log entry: 40 V
